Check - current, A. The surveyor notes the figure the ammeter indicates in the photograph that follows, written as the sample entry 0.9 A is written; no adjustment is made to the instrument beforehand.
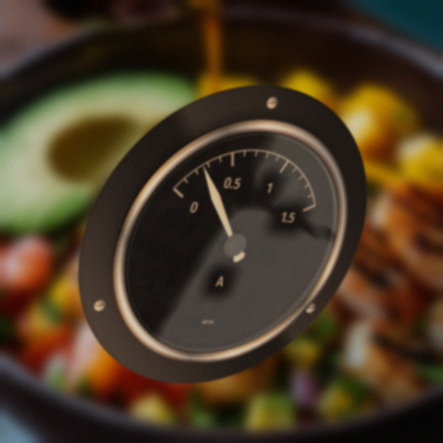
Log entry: 0.25 A
